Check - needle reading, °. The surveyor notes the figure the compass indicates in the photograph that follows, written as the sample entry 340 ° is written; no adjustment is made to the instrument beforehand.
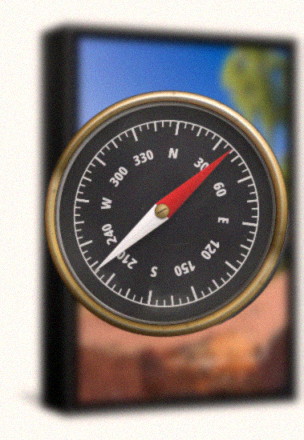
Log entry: 40 °
